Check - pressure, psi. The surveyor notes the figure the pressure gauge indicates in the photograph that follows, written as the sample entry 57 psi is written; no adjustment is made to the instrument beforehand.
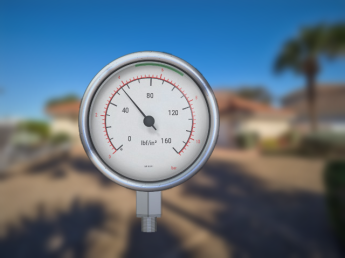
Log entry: 55 psi
